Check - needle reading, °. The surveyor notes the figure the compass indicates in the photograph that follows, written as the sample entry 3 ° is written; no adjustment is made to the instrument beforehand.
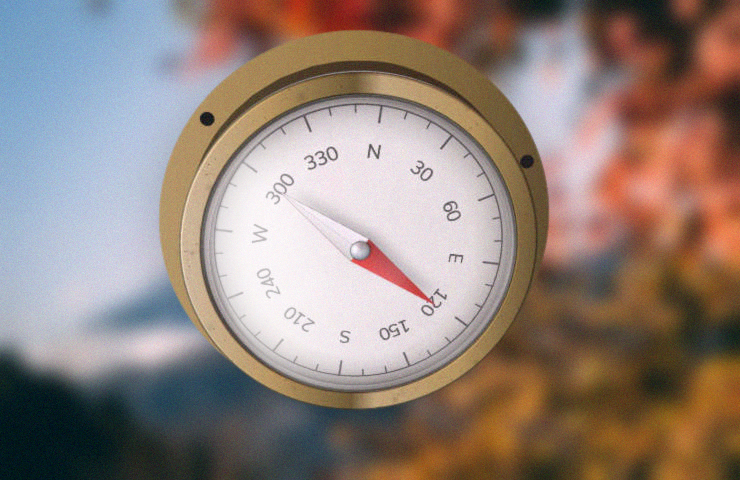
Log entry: 120 °
